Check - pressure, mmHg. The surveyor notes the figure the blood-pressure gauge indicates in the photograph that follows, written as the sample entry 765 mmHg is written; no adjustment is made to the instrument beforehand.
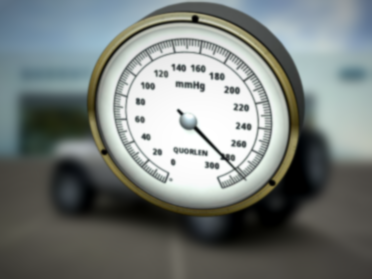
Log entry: 280 mmHg
